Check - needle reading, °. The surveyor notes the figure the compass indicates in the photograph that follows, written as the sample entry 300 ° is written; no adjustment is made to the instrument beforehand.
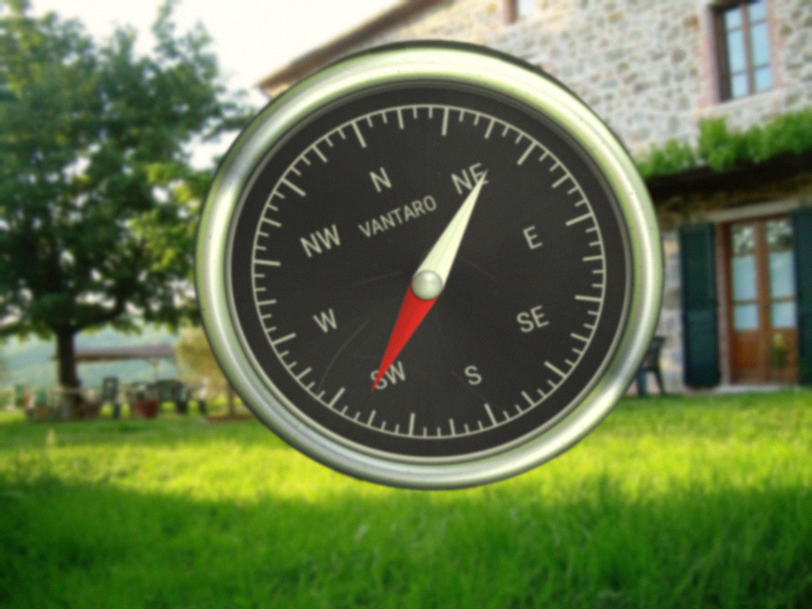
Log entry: 230 °
